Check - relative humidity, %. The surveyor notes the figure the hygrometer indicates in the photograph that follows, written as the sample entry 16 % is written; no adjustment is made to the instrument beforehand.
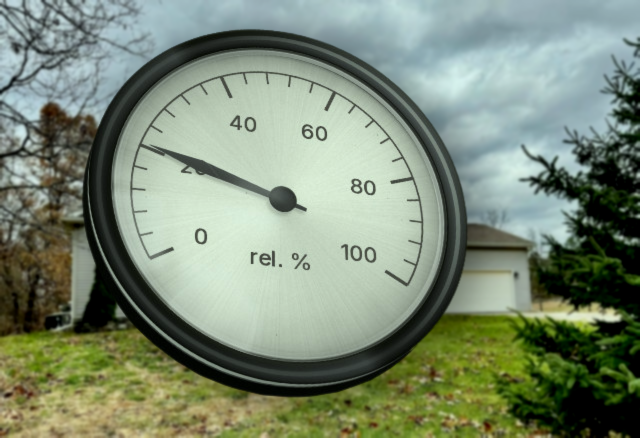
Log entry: 20 %
